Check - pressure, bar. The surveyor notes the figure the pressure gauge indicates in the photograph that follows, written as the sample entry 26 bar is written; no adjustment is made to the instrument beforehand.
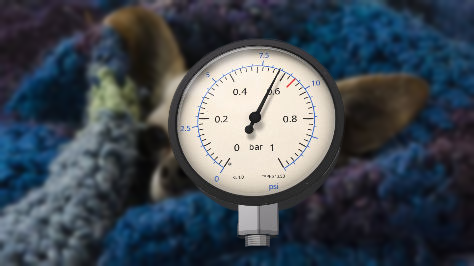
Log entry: 0.58 bar
